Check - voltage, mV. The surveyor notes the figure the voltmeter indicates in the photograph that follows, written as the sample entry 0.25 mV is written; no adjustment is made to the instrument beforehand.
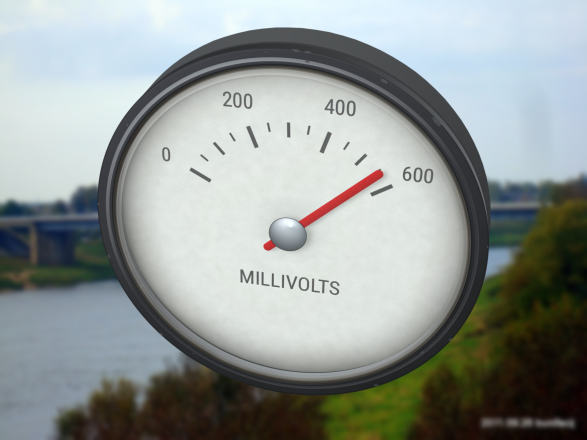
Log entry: 550 mV
